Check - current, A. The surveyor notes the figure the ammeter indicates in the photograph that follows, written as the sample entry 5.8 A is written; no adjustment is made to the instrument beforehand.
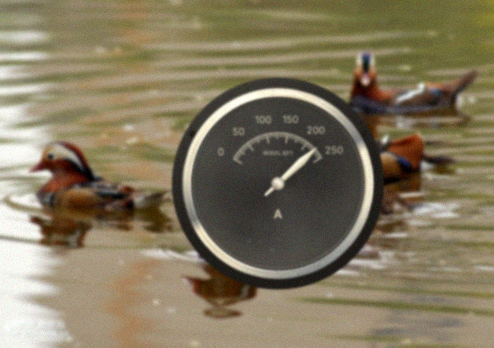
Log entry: 225 A
